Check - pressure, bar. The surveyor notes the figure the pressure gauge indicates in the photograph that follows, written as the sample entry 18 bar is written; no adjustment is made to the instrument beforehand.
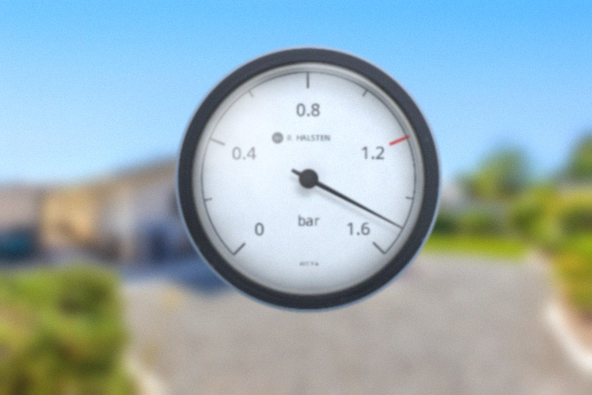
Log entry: 1.5 bar
